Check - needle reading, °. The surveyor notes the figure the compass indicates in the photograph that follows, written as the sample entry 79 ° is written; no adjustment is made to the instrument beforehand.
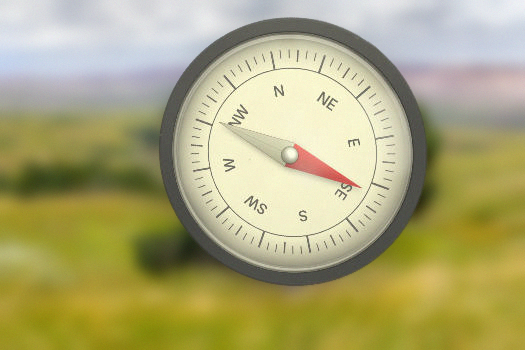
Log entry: 125 °
